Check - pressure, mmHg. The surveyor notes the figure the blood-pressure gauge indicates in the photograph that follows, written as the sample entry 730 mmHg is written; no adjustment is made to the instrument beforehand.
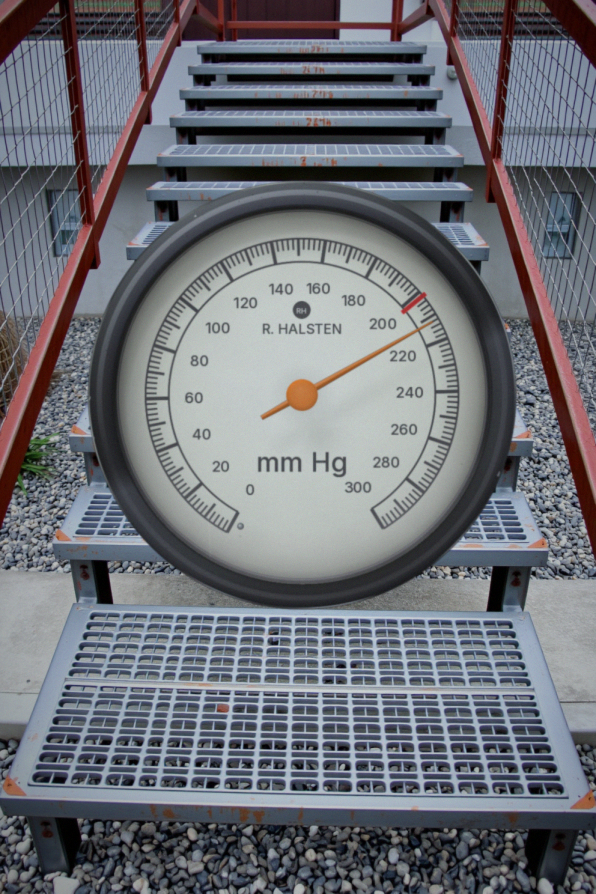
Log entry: 212 mmHg
